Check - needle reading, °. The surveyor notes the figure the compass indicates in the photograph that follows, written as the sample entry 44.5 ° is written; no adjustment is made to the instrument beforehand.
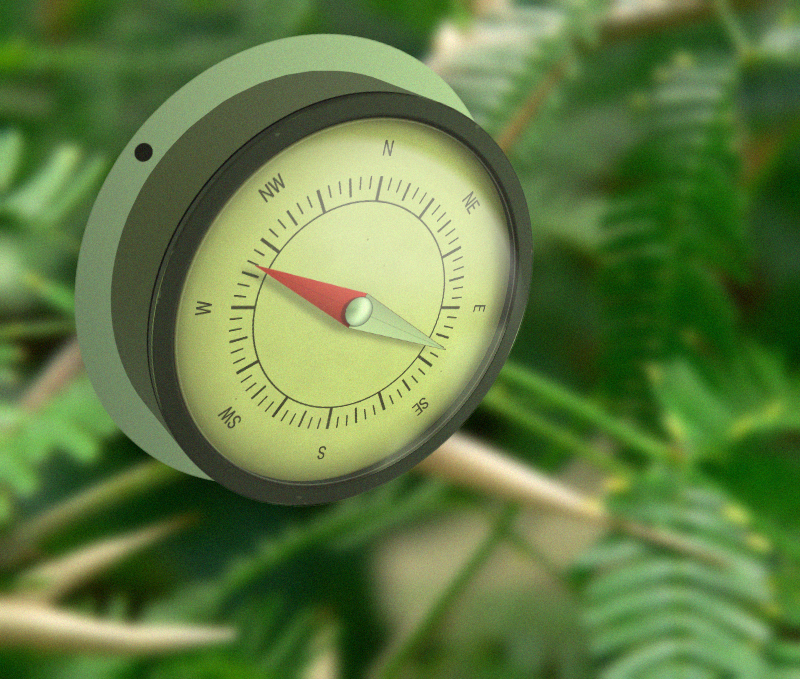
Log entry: 290 °
